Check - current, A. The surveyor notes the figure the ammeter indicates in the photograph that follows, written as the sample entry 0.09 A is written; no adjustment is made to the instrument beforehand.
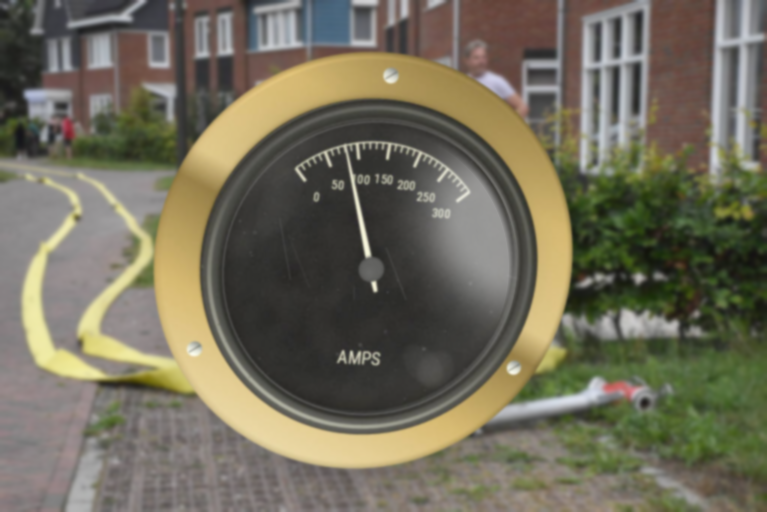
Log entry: 80 A
